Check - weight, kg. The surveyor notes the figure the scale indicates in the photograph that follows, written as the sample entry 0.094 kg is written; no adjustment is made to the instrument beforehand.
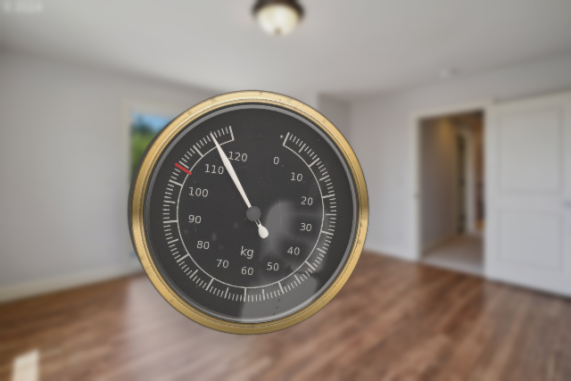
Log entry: 115 kg
